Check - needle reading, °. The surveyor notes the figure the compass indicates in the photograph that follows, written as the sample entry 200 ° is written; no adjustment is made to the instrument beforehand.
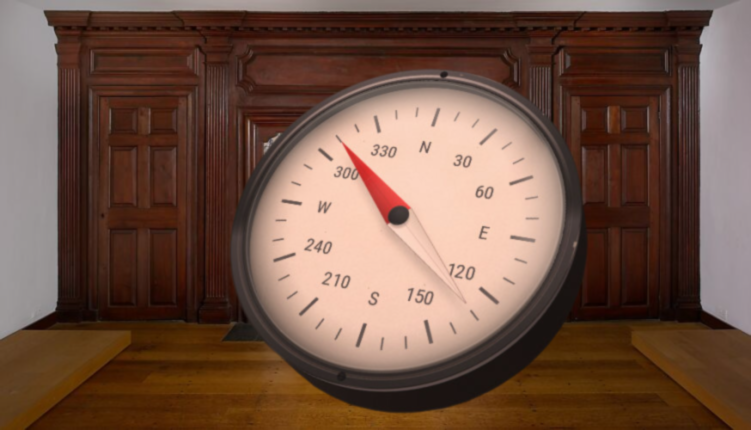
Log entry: 310 °
